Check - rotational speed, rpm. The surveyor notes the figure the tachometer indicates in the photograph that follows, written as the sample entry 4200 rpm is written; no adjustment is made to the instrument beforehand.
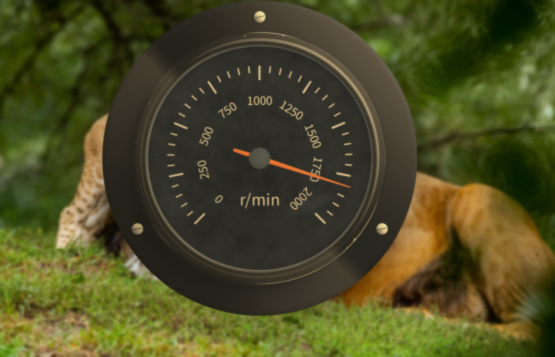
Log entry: 1800 rpm
